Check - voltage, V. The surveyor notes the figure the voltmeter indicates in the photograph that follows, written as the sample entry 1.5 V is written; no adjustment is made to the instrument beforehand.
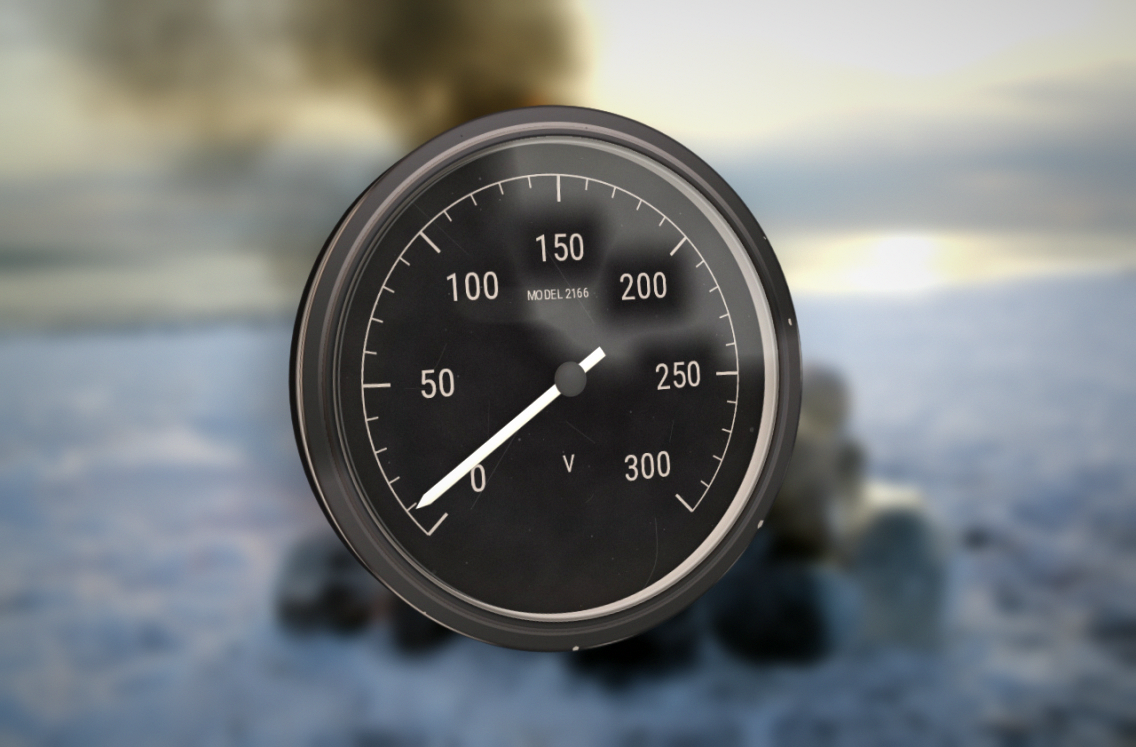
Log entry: 10 V
